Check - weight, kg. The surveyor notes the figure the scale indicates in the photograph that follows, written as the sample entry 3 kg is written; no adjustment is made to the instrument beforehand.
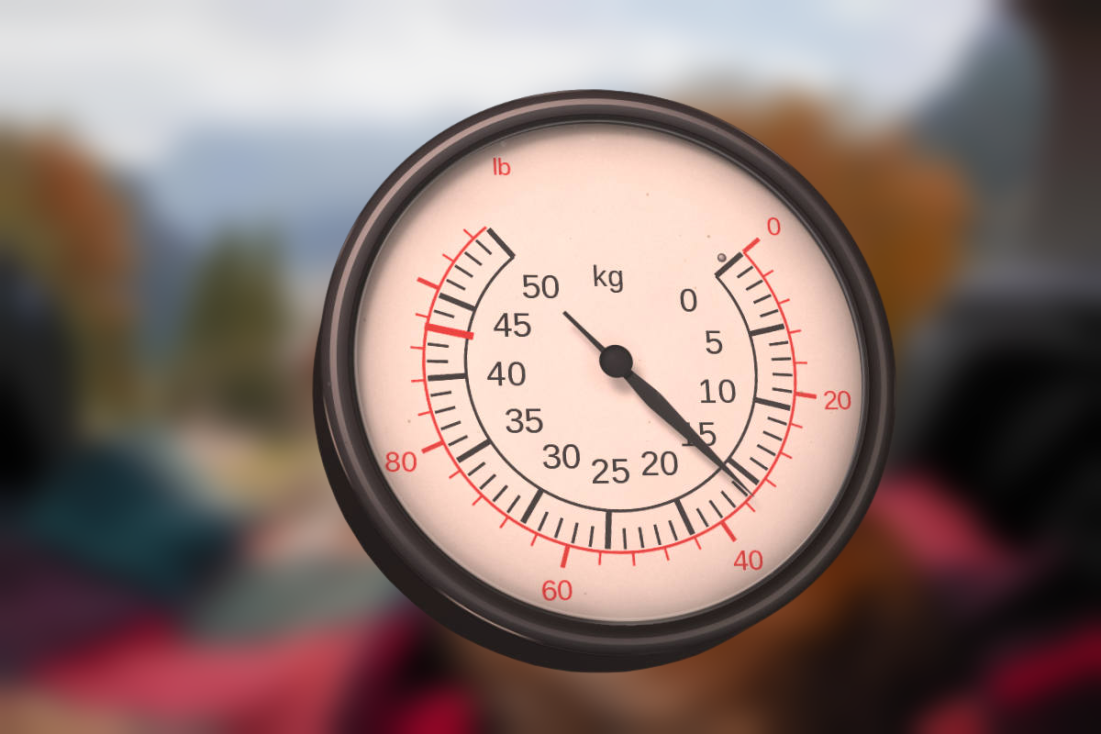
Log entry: 16 kg
